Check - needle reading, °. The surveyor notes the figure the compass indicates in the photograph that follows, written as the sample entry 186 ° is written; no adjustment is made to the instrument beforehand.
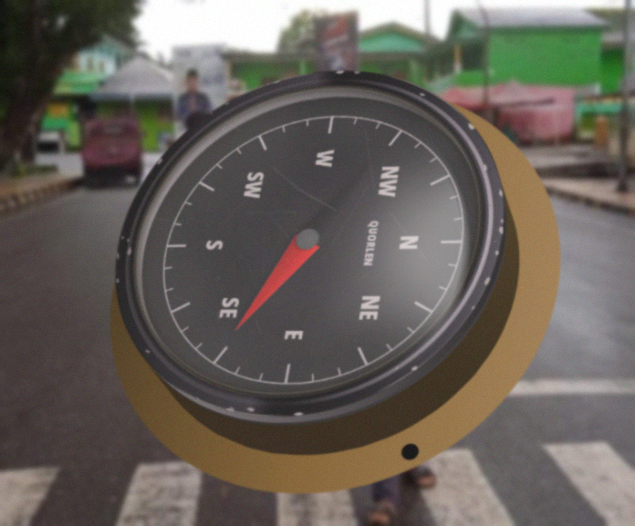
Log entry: 120 °
